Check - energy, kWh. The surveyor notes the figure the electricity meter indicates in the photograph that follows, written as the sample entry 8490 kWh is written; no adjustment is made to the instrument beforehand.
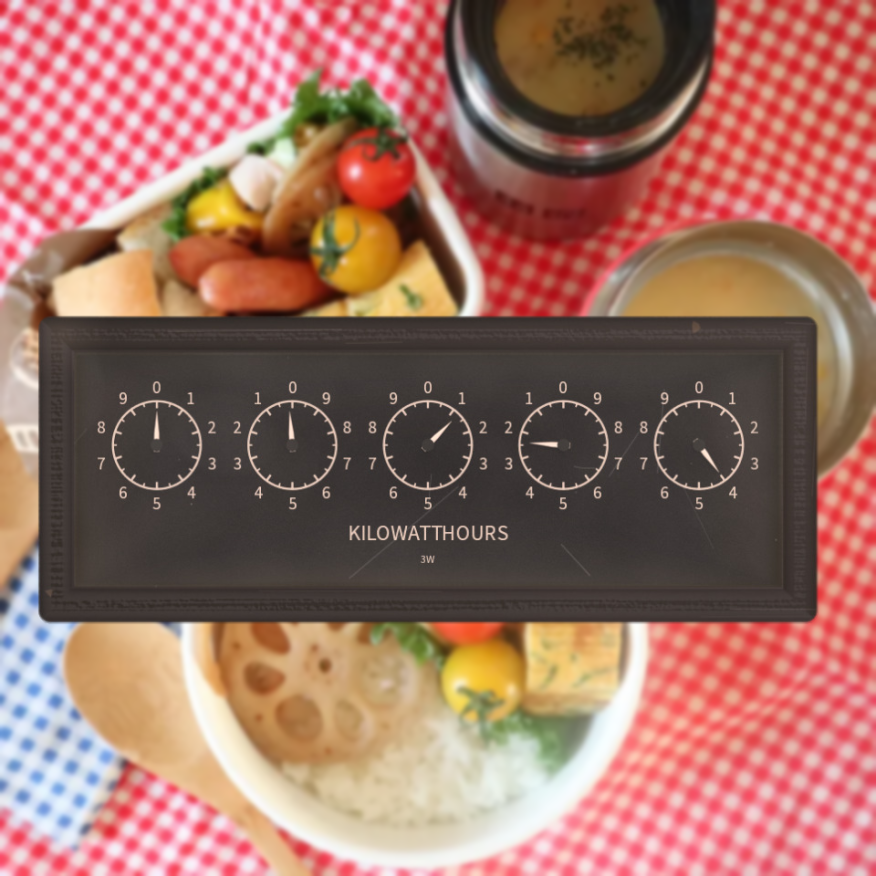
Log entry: 124 kWh
